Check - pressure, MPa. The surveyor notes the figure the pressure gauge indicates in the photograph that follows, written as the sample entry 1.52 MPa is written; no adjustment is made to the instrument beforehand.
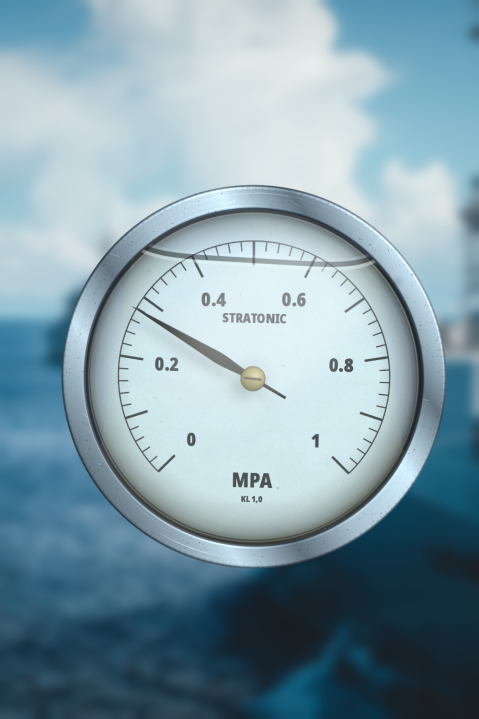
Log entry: 0.28 MPa
